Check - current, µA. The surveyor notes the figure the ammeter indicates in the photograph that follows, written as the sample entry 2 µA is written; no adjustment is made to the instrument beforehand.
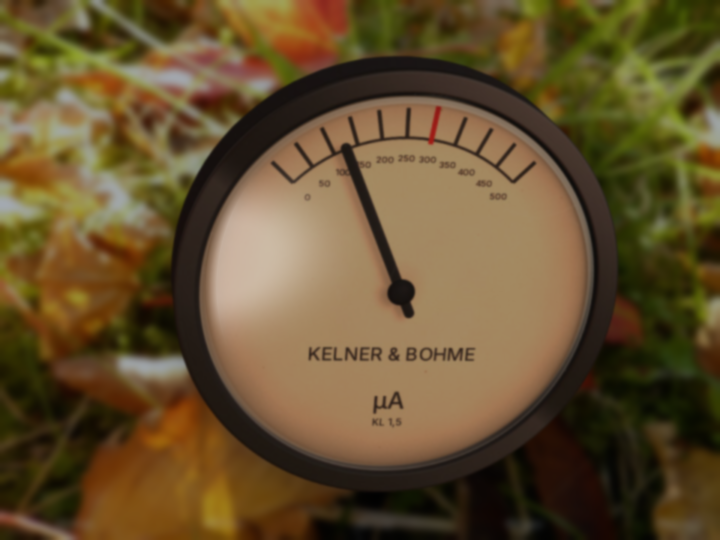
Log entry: 125 µA
